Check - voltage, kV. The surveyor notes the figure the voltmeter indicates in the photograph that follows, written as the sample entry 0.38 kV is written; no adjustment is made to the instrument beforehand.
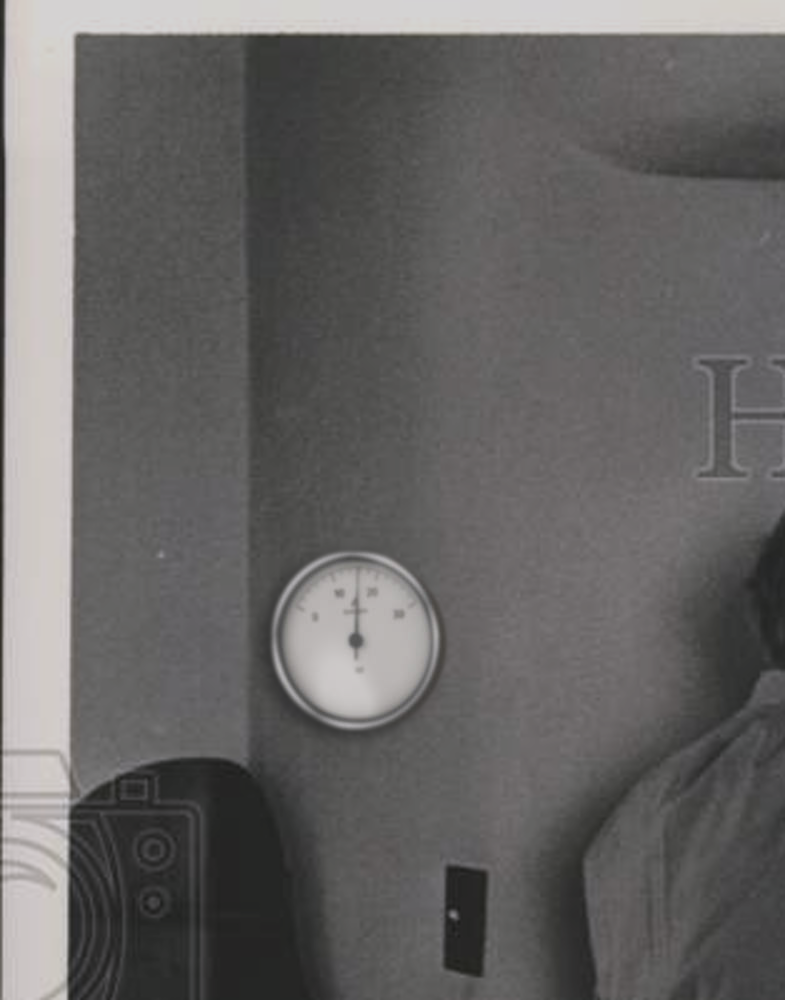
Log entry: 16 kV
